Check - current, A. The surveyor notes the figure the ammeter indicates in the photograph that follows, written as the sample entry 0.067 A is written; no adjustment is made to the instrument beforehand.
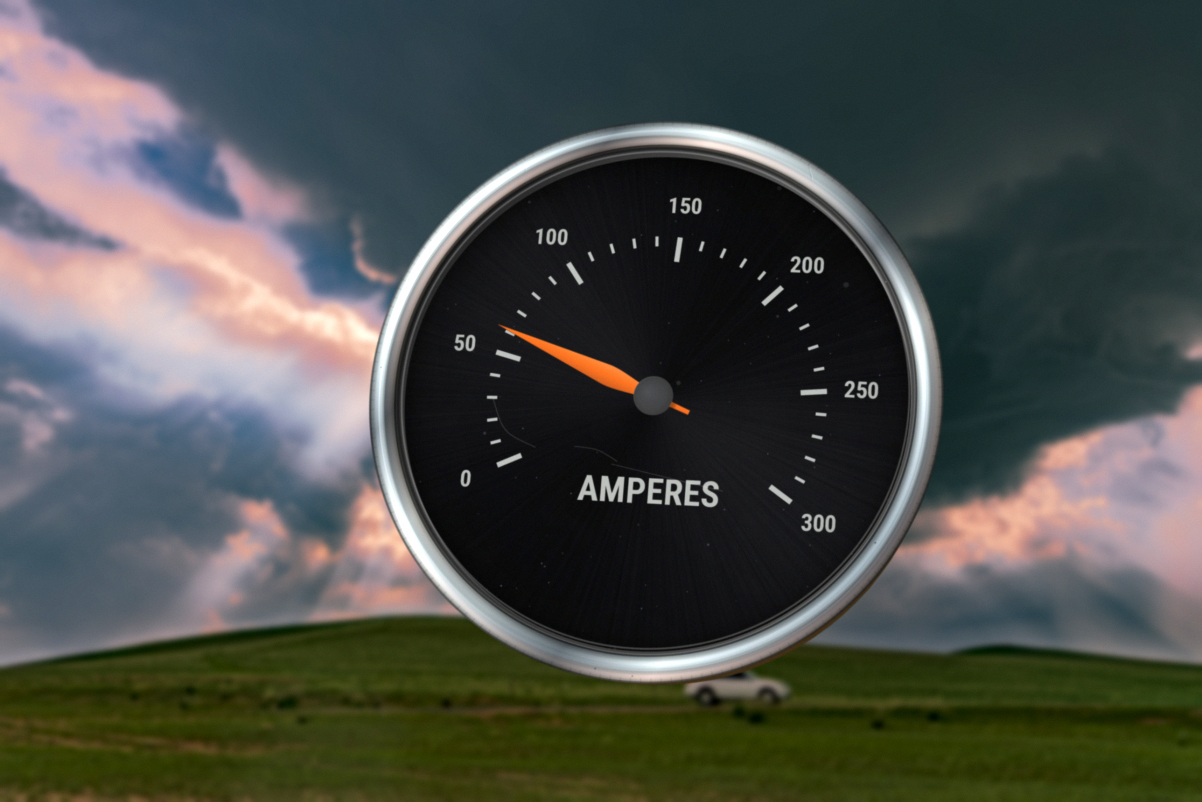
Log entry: 60 A
